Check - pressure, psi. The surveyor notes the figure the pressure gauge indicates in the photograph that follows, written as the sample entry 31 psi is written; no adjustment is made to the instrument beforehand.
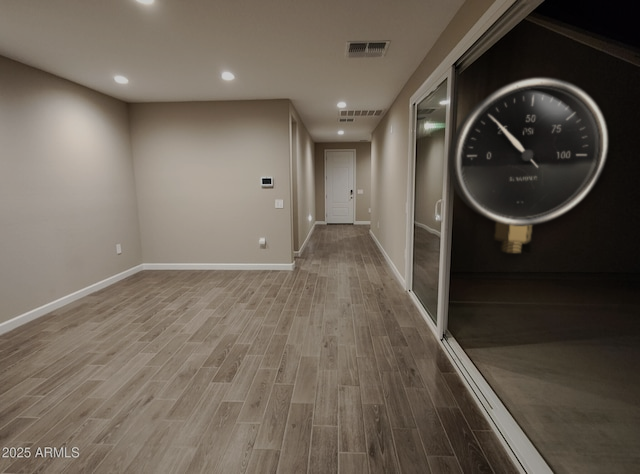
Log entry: 25 psi
